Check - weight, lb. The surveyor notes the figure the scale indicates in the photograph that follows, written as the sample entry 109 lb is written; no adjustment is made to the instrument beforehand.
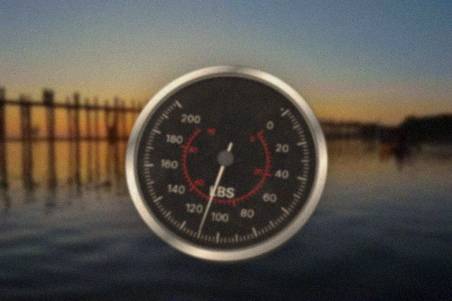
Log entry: 110 lb
